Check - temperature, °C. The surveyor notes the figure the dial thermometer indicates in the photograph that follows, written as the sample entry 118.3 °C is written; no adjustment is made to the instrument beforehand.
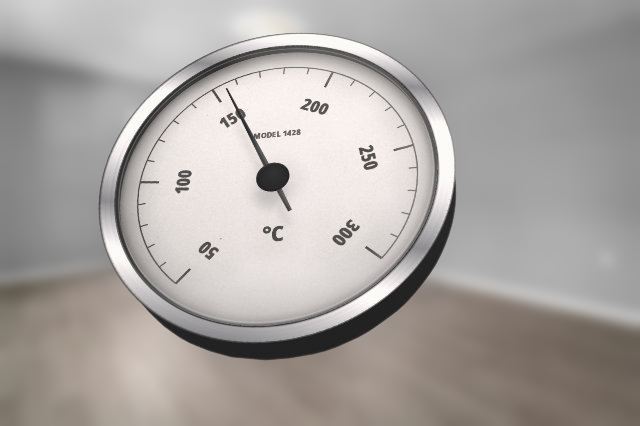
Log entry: 155 °C
